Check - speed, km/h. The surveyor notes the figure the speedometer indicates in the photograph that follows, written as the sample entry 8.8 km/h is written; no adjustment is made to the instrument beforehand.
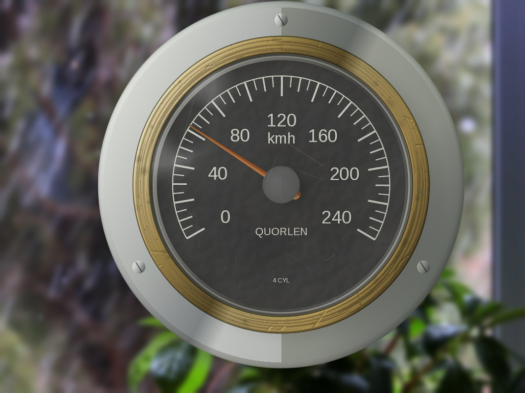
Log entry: 62.5 km/h
